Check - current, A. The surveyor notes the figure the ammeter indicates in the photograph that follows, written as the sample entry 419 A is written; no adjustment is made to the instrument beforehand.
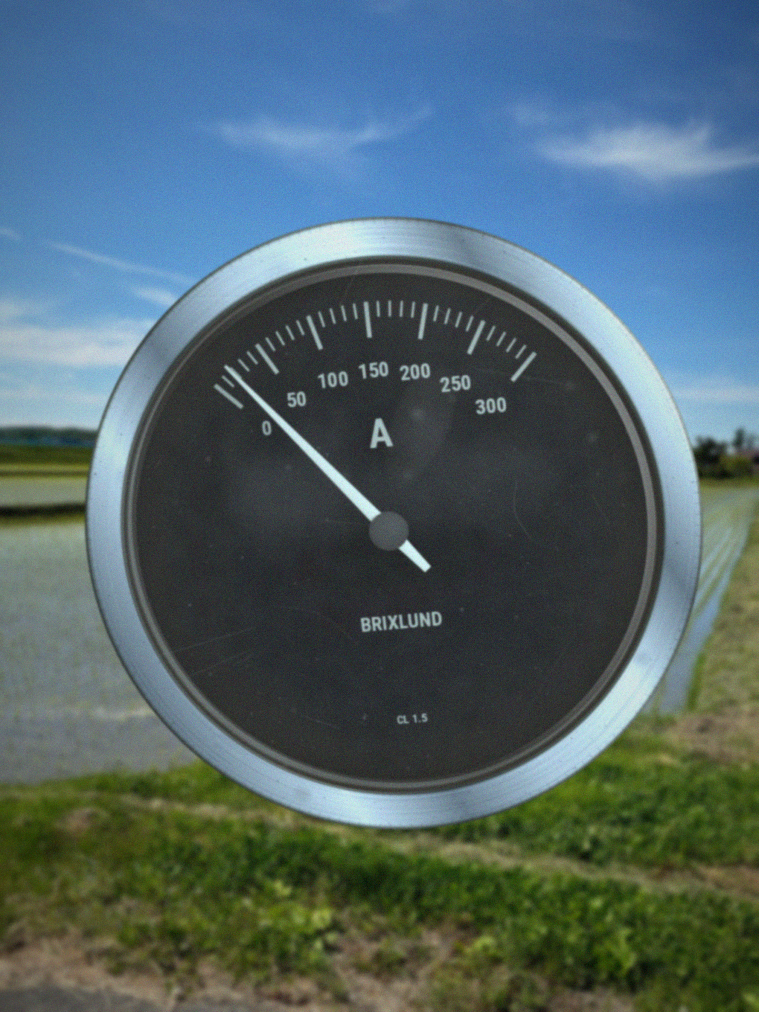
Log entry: 20 A
